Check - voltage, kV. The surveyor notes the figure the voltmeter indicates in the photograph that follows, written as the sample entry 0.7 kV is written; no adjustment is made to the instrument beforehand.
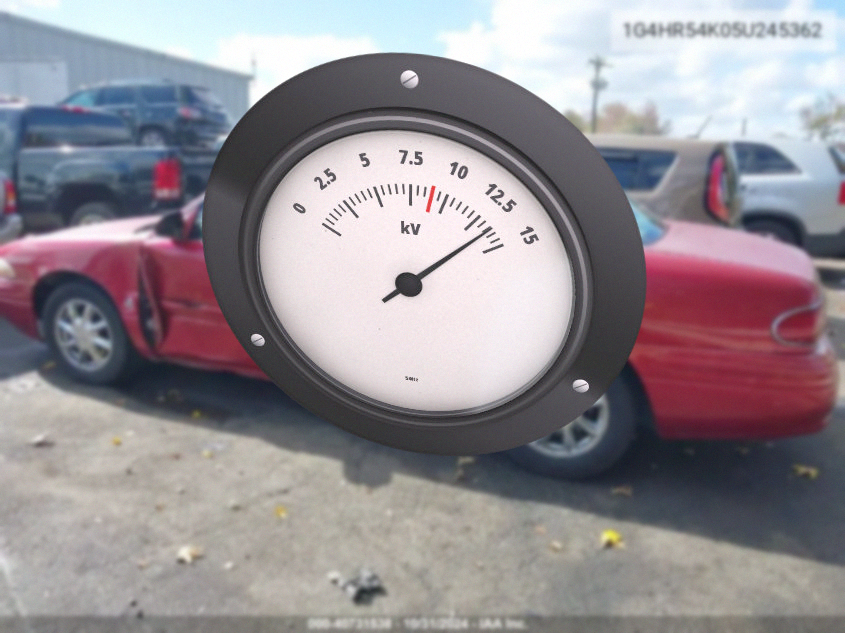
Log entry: 13.5 kV
